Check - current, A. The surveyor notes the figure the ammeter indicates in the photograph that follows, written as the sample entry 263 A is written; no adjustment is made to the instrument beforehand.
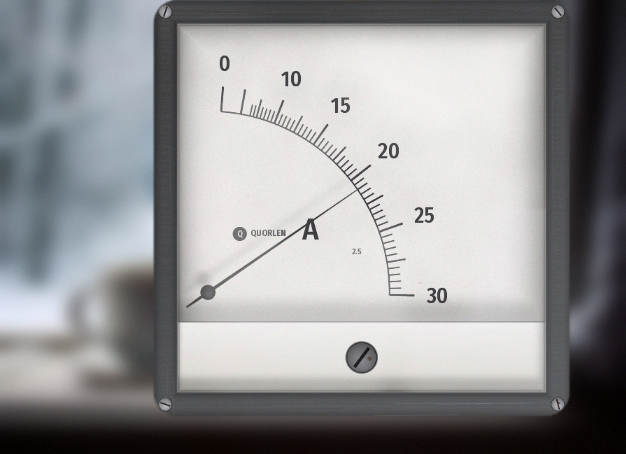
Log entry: 21 A
